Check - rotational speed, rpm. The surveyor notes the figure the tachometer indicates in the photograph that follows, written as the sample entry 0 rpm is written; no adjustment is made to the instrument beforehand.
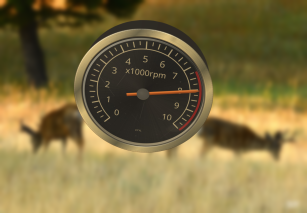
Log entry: 8000 rpm
